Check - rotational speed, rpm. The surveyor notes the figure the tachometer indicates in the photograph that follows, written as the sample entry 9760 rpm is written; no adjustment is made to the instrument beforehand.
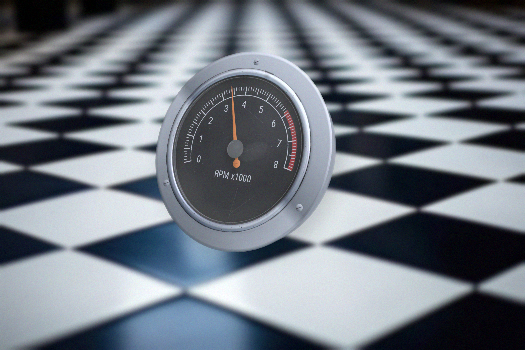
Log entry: 3500 rpm
